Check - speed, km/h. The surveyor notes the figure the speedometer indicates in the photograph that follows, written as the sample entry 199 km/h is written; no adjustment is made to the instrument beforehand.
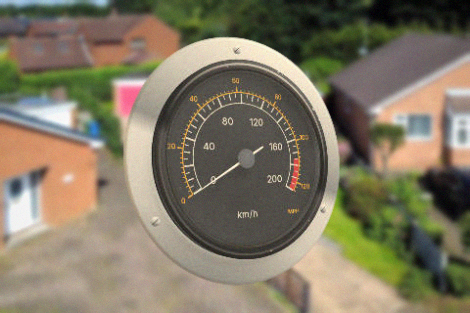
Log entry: 0 km/h
